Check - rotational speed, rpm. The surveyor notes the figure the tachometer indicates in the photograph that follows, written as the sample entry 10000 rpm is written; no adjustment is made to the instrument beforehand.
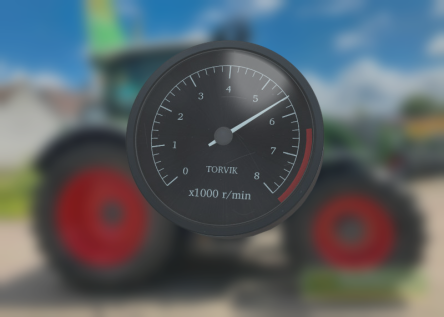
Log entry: 5600 rpm
